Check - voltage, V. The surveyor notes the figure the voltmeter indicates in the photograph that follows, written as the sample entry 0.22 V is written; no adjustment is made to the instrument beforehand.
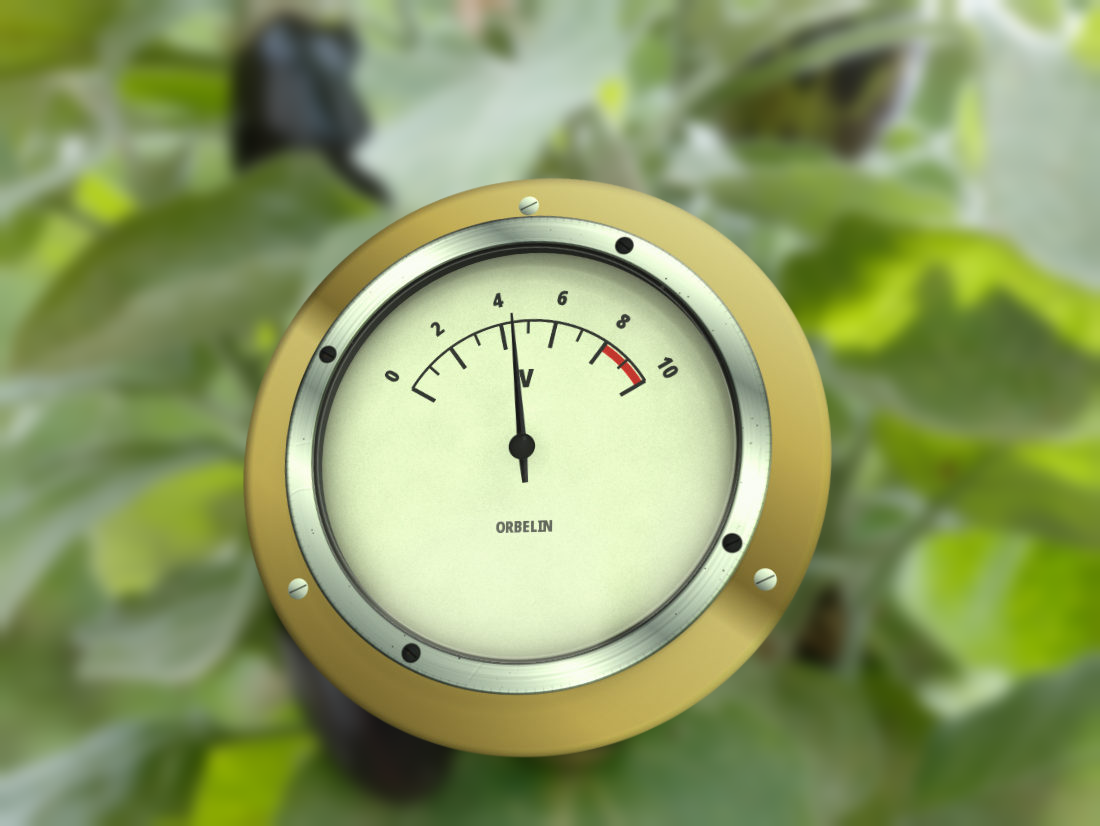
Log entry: 4.5 V
